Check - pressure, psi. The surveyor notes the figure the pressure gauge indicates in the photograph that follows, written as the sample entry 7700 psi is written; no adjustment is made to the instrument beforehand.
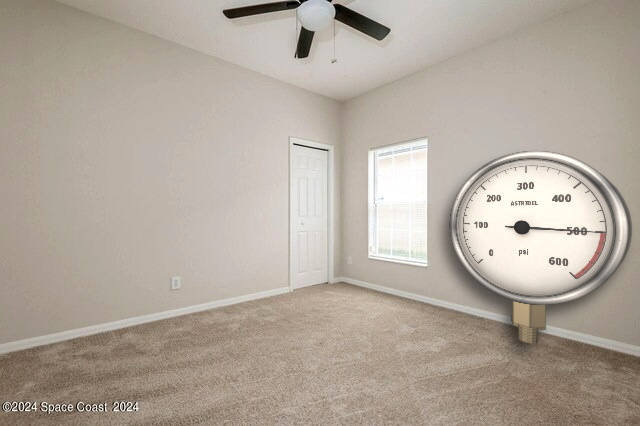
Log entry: 500 psi
